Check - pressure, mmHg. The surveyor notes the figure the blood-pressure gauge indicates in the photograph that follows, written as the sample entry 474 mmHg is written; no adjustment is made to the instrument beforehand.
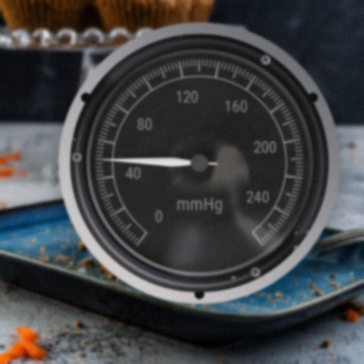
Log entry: 50 mmHg
